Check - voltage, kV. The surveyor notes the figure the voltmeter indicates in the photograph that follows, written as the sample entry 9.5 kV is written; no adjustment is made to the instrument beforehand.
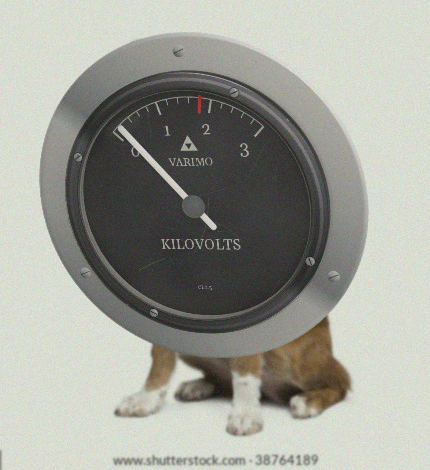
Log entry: 0.2 kV
